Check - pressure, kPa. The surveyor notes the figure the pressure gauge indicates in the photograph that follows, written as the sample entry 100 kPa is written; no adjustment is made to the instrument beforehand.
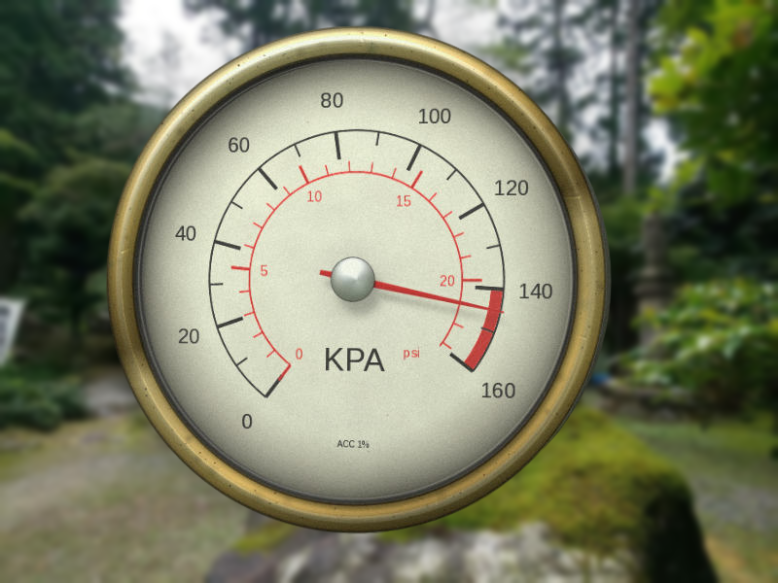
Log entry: 145 kPa
